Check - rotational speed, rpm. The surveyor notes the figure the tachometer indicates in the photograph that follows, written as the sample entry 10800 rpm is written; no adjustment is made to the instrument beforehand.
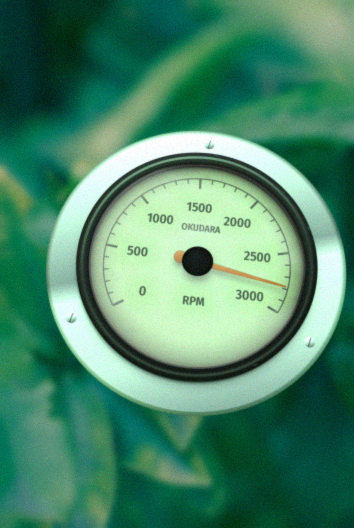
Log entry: 2800 rpm
